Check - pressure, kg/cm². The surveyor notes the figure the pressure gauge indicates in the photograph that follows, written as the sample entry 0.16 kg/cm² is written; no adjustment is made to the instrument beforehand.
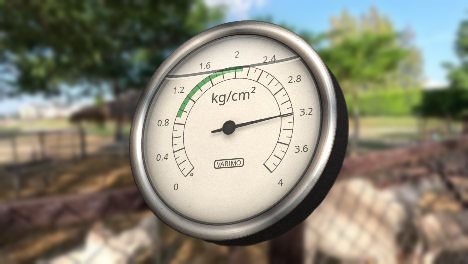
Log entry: 3.2 kg/cm²
